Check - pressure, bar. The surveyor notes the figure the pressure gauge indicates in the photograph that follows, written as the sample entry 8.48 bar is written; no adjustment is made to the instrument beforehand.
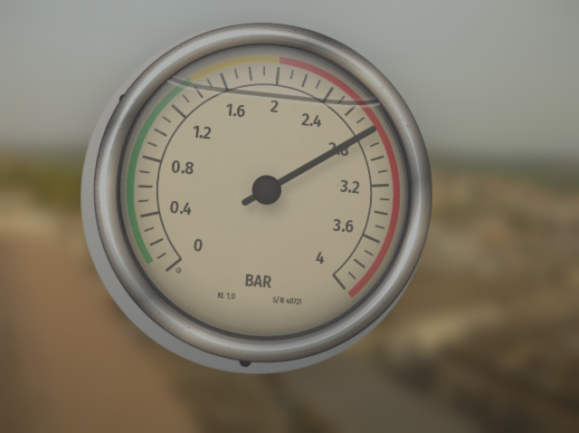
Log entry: 2.8 bar
